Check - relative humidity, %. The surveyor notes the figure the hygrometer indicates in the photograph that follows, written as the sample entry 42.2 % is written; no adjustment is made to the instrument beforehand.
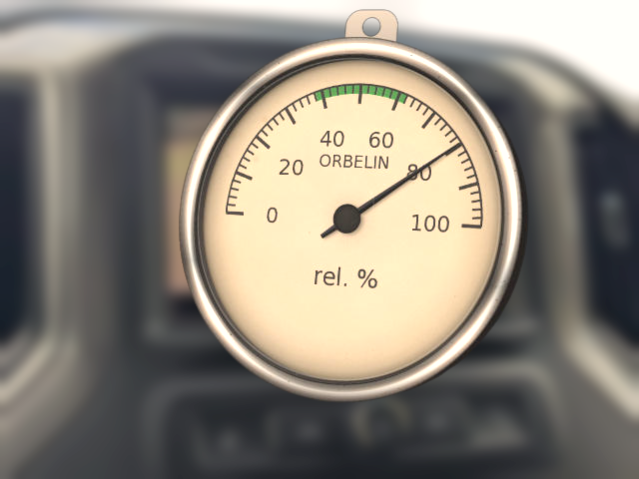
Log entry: 80 %
